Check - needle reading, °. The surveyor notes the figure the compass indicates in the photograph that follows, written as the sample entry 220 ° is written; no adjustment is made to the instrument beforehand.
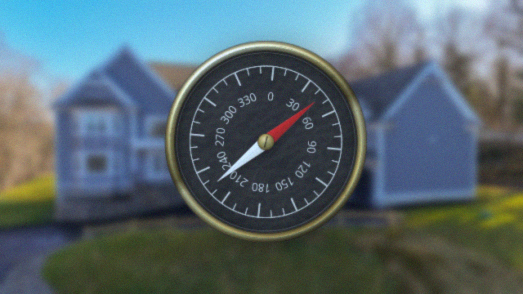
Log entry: 45 °
